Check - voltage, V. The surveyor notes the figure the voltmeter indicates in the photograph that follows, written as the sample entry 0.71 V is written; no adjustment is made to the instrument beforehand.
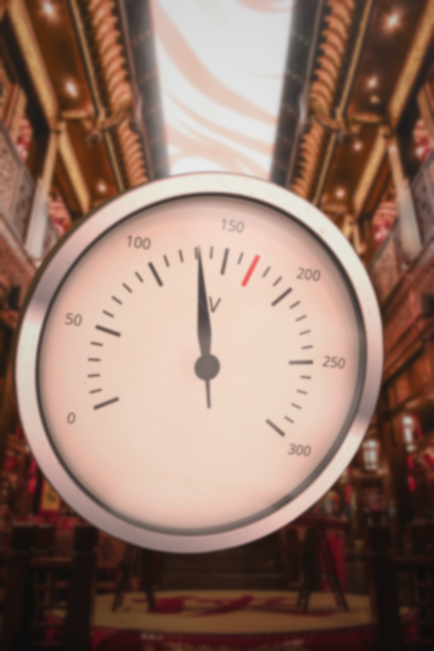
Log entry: 130 V
